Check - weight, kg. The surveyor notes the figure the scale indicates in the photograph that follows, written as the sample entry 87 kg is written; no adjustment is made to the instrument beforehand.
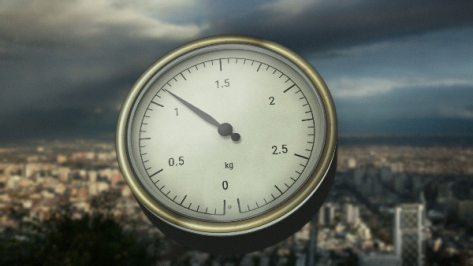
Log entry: 1.1 kg
